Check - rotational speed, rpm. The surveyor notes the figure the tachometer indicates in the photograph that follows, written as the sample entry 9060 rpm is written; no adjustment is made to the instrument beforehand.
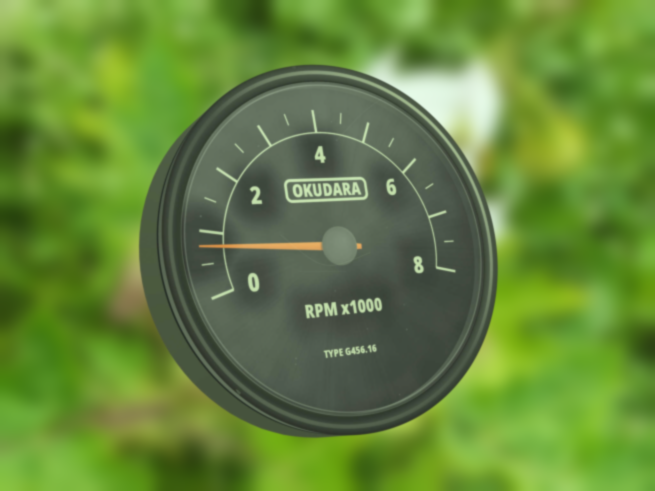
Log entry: 750 rpm
